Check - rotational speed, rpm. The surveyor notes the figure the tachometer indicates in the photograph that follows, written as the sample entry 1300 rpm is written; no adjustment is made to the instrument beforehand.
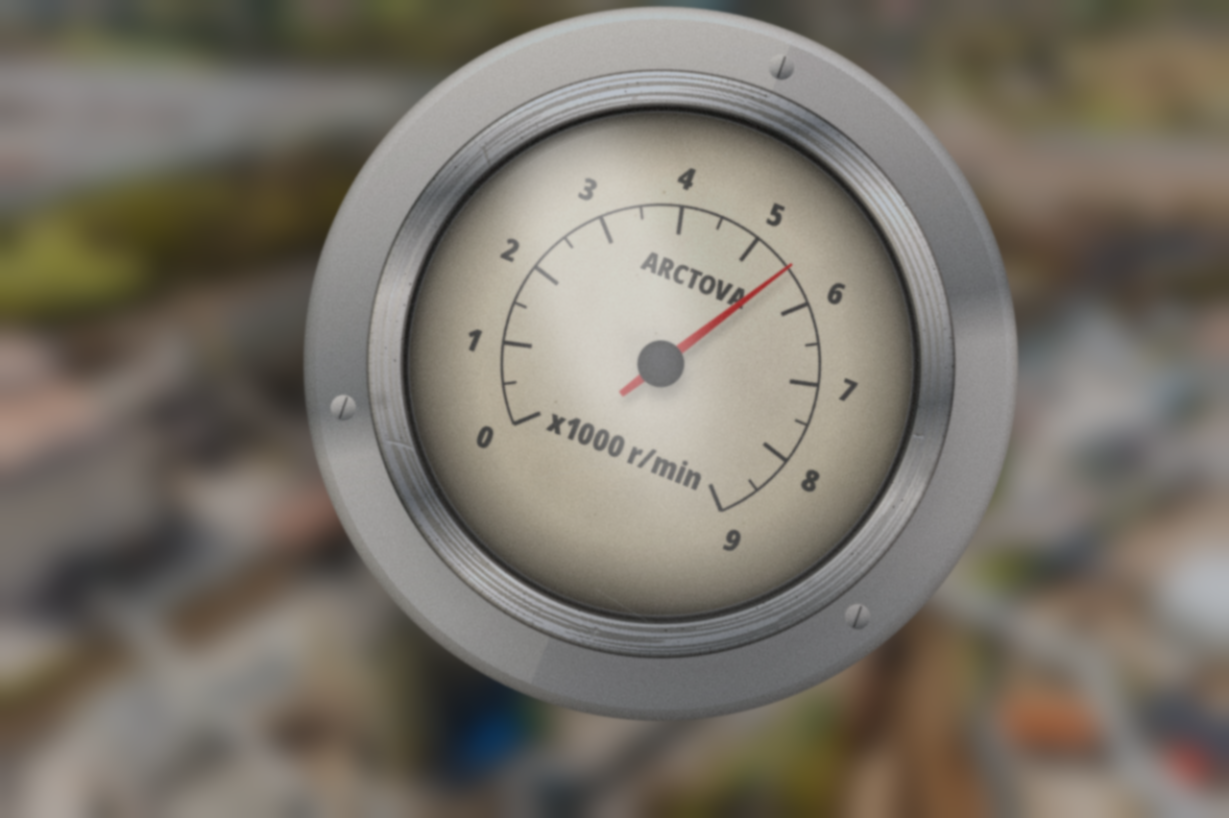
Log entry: 5500 rpm
